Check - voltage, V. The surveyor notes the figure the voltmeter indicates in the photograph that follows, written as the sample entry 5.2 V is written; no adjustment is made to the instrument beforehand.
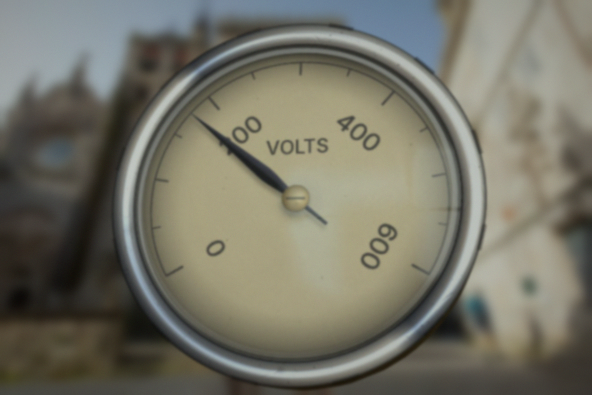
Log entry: 175 V
